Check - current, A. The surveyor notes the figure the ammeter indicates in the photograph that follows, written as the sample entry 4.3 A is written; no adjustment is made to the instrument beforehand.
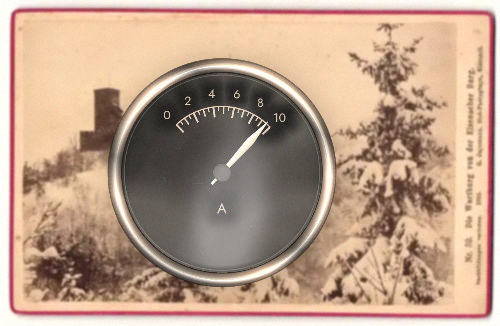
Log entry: 9.5 A
